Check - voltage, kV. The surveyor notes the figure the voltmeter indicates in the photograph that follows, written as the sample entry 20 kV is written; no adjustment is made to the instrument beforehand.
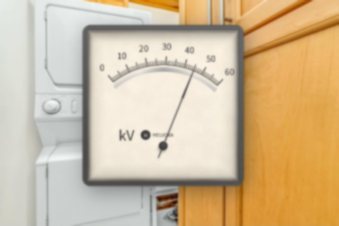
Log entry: 45 kV
